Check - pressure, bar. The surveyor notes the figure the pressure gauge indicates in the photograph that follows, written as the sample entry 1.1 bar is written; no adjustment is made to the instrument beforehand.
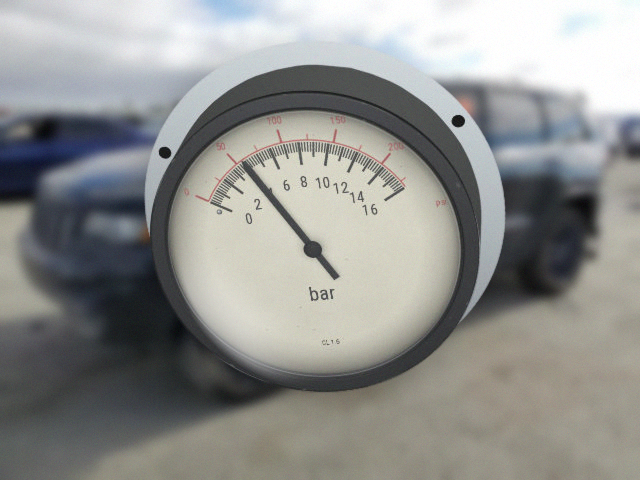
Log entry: 4 bar
